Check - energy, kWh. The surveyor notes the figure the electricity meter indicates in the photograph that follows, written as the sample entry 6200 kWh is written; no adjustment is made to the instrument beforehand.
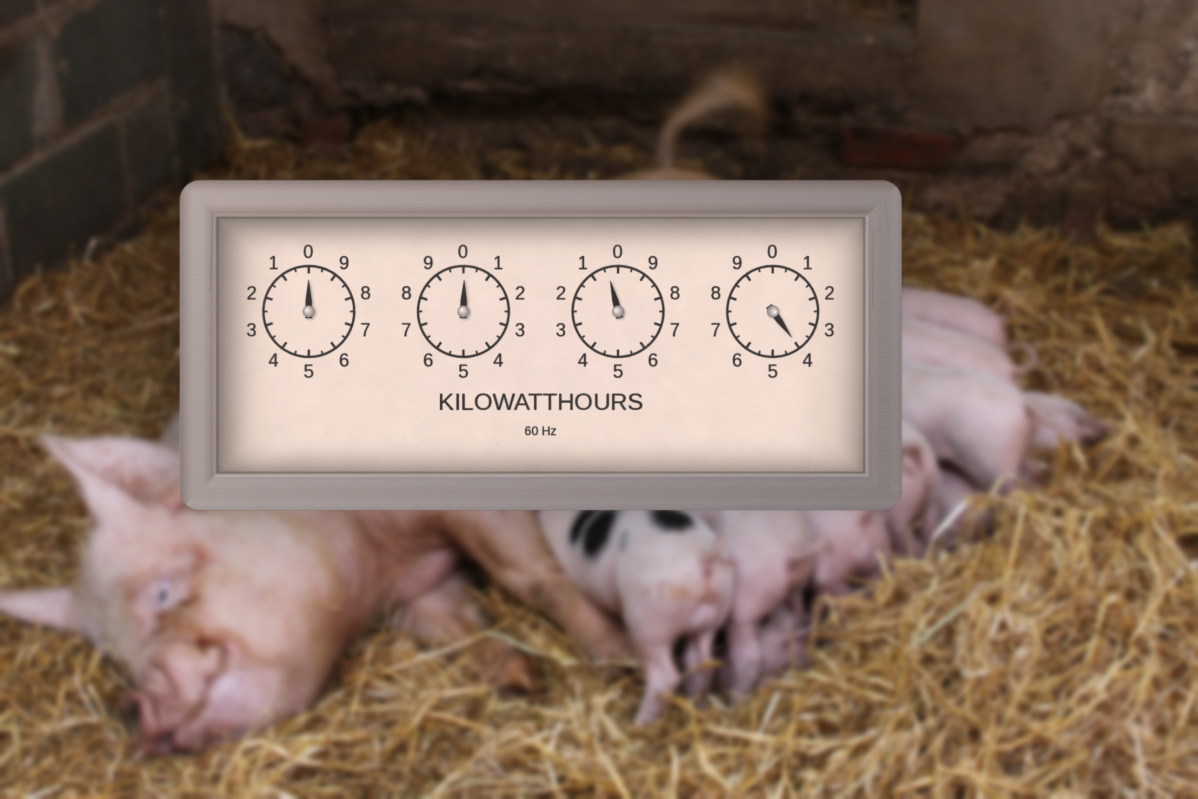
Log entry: 4 kWh
